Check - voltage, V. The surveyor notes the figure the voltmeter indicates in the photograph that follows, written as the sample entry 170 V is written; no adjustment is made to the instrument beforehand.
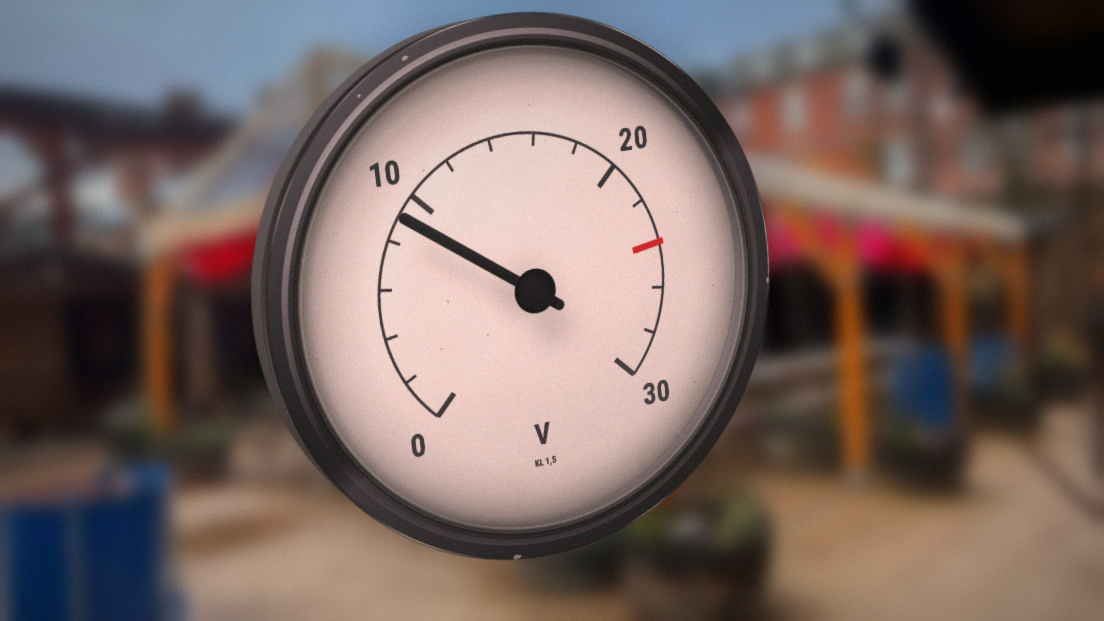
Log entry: 9 V
